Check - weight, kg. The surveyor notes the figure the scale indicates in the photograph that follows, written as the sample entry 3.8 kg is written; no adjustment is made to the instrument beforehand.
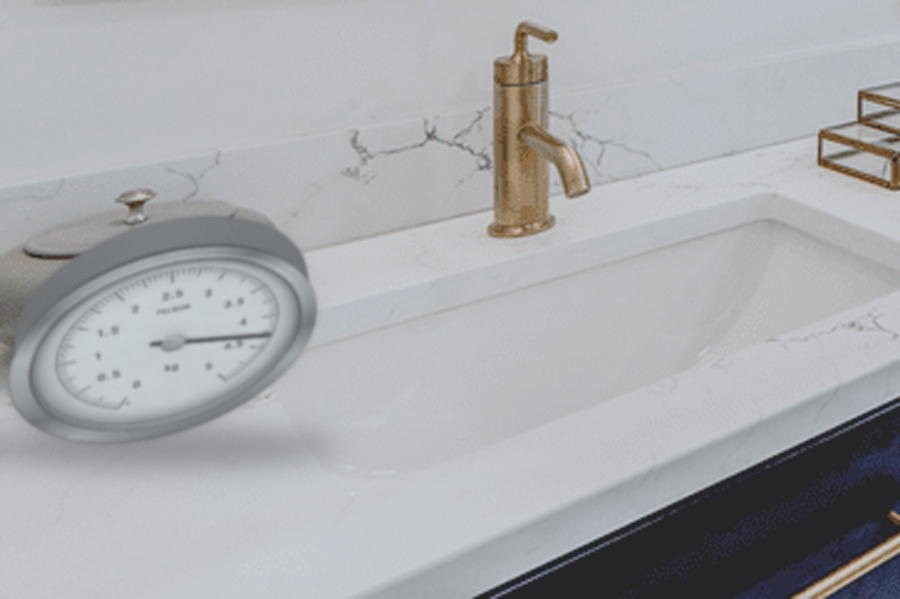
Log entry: 4.25 kg
